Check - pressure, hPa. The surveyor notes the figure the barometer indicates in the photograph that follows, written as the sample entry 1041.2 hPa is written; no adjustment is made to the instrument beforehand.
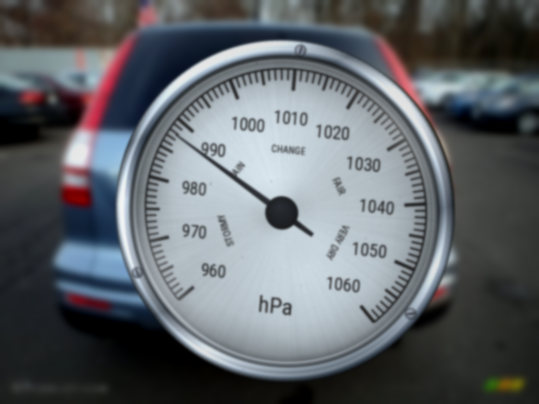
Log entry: 988 hPa
